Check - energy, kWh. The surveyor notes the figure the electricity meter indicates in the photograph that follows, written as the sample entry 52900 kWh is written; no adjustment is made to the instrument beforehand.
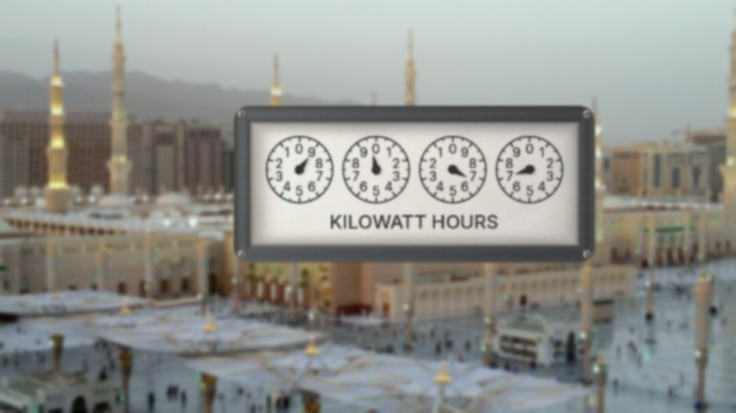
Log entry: 8967 kWh
